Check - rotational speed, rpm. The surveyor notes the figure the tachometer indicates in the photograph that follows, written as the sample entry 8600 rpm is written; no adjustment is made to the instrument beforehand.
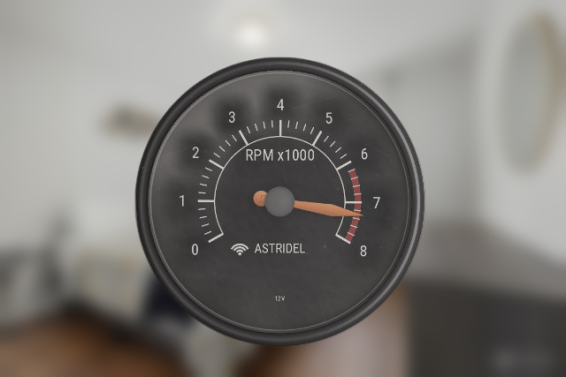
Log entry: 7300 rpm
